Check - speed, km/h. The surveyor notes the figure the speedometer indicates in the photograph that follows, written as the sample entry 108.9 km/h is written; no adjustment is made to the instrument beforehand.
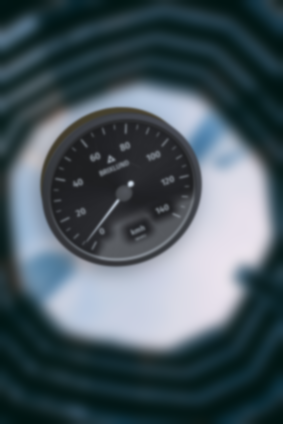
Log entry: 5 km/h
